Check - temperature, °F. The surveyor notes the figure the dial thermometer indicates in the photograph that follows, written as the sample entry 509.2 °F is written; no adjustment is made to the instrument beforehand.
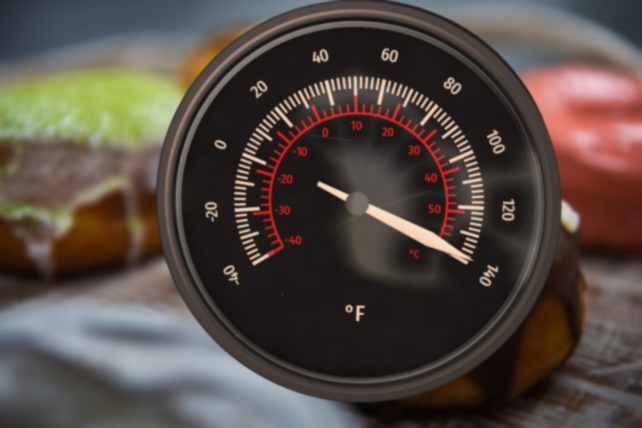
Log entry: 138 °F
